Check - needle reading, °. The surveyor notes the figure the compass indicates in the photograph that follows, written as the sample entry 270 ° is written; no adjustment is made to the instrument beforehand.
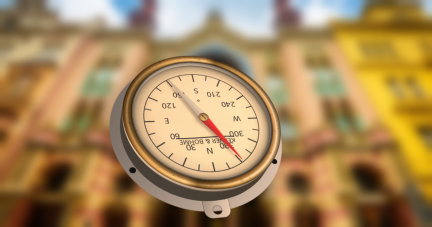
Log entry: 330 °
